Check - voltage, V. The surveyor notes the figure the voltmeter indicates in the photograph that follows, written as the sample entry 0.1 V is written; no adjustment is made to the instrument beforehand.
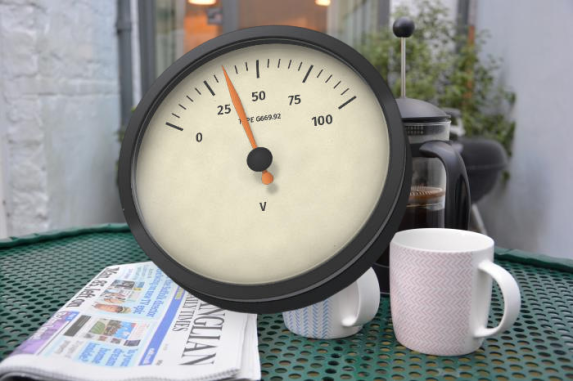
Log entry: 35 V
